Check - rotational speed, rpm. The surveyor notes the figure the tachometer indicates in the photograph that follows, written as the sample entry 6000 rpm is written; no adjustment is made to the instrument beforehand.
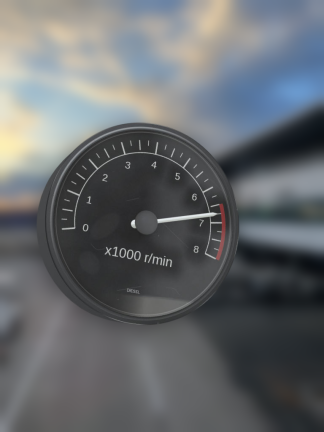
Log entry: 6750 rpm
